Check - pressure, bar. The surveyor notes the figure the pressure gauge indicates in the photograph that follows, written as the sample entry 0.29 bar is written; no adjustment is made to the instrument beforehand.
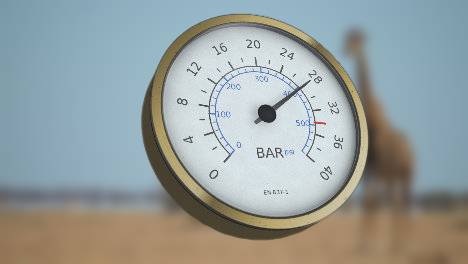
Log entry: 28 bar
